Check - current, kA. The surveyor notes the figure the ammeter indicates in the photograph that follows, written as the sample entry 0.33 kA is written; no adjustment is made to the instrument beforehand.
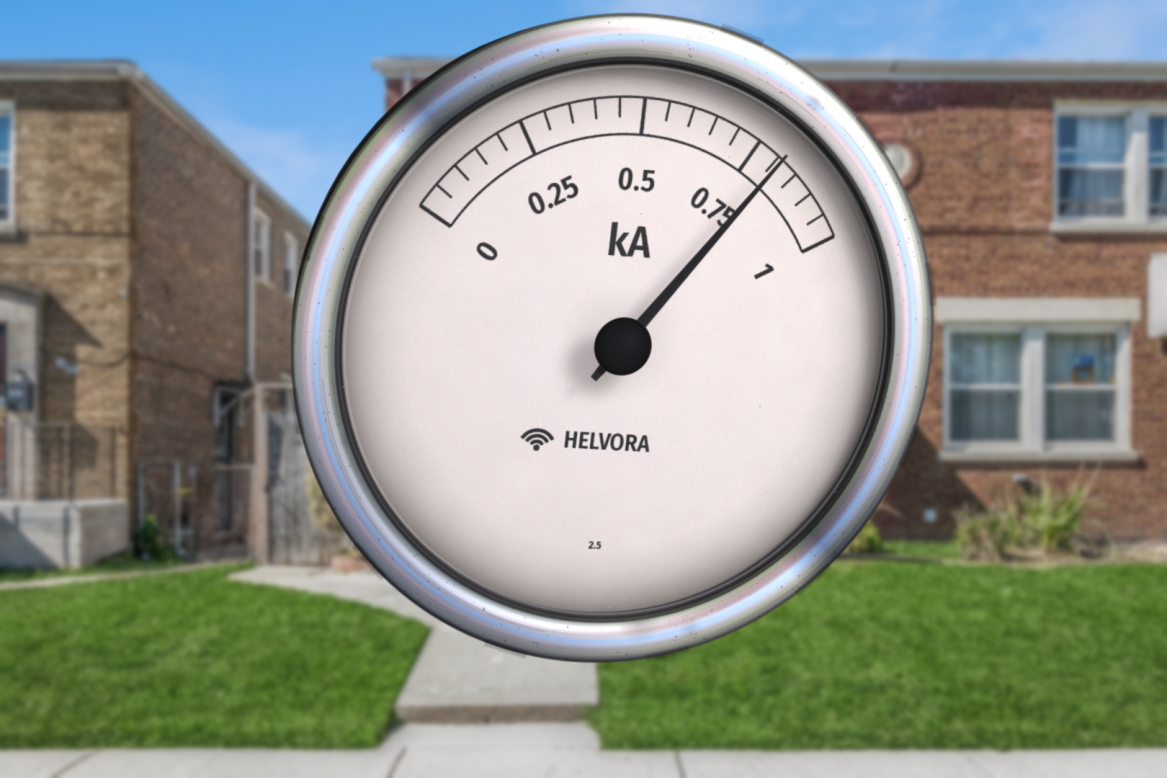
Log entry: 0.8 kA
